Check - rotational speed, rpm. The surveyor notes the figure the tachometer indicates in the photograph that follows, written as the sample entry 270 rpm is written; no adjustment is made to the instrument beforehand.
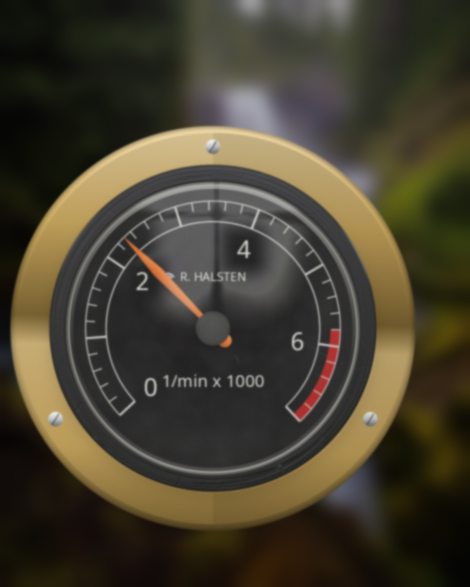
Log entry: 2300 rpm
